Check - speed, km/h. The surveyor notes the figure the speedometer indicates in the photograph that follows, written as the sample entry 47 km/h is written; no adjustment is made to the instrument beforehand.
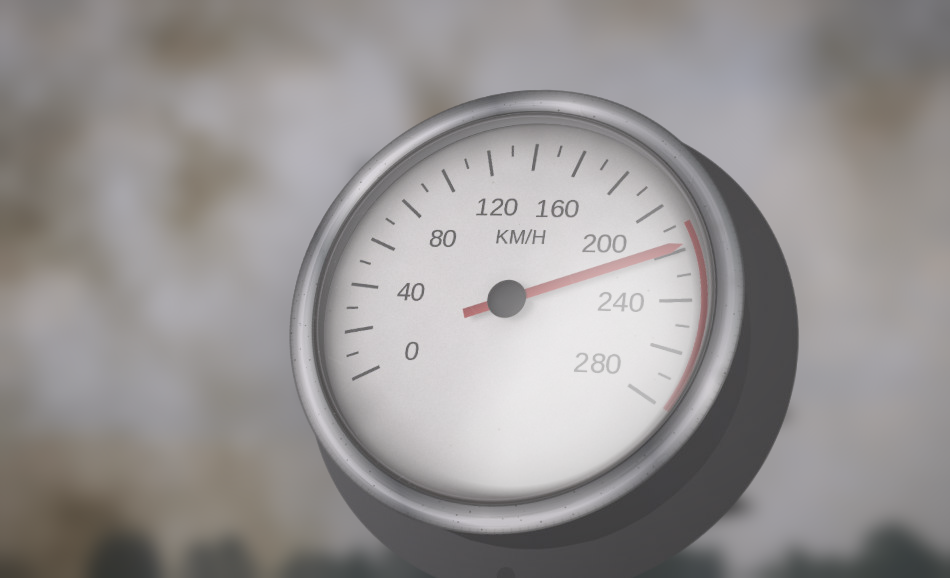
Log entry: 220 km/h
